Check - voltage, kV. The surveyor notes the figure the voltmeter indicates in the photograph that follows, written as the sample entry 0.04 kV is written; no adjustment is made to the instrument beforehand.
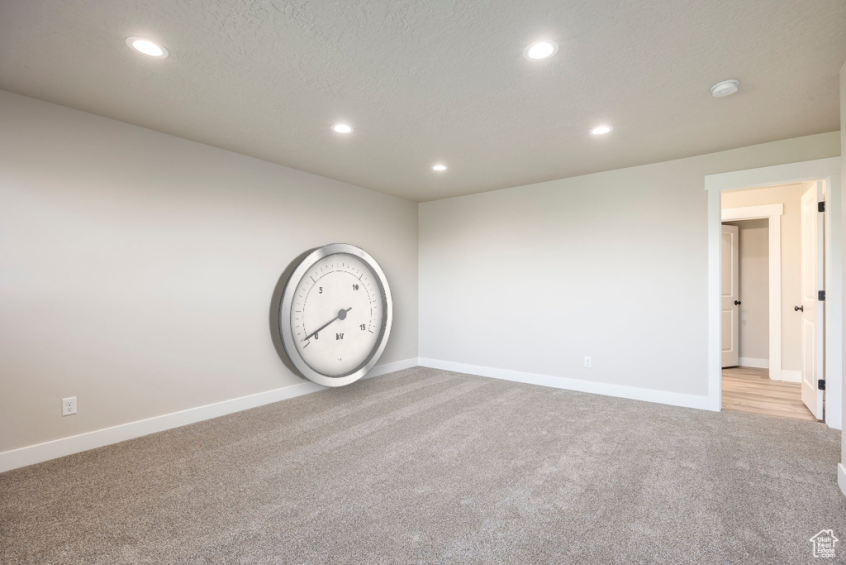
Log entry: 0.5 kV
